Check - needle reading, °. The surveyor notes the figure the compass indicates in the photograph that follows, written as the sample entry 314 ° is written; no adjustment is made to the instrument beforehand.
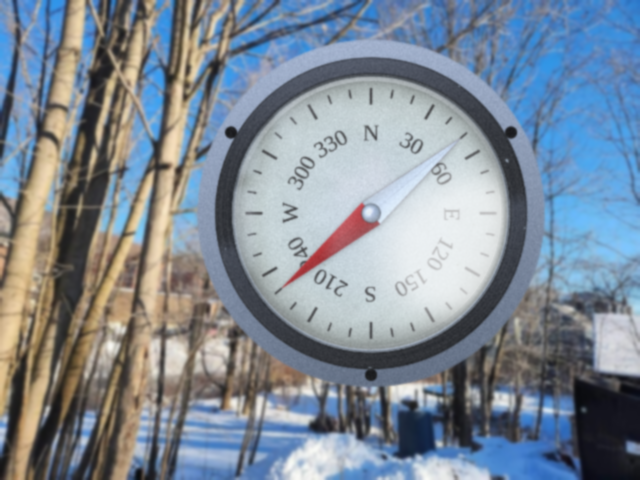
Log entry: 230 °
